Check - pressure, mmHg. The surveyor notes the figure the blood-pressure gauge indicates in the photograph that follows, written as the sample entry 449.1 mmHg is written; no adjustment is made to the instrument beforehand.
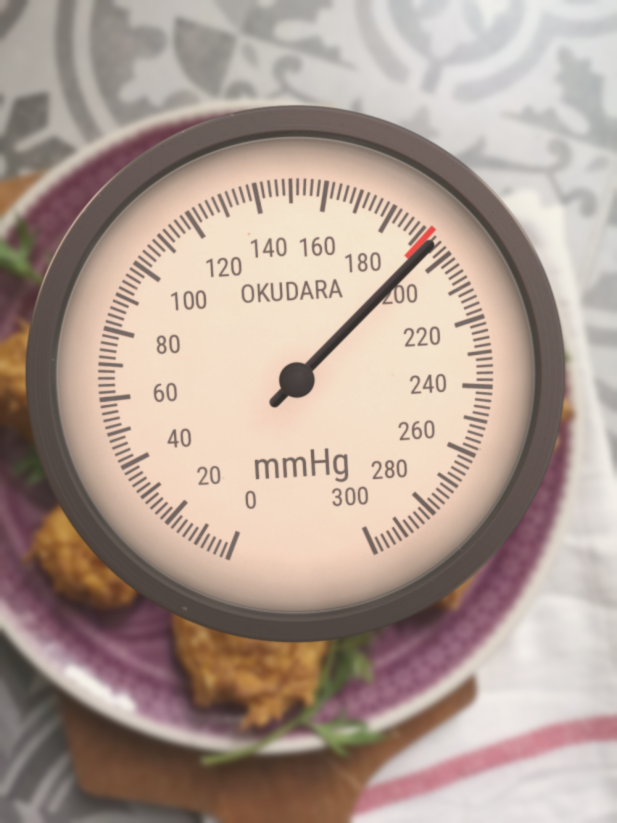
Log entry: 194 mmHg
